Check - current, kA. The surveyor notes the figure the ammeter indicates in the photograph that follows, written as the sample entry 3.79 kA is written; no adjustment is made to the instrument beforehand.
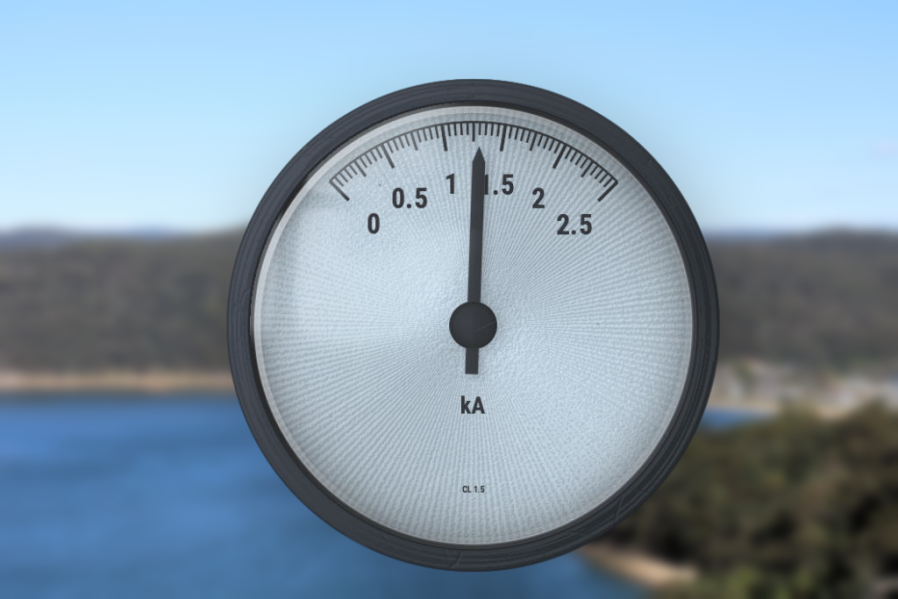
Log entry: 1.3 kA
